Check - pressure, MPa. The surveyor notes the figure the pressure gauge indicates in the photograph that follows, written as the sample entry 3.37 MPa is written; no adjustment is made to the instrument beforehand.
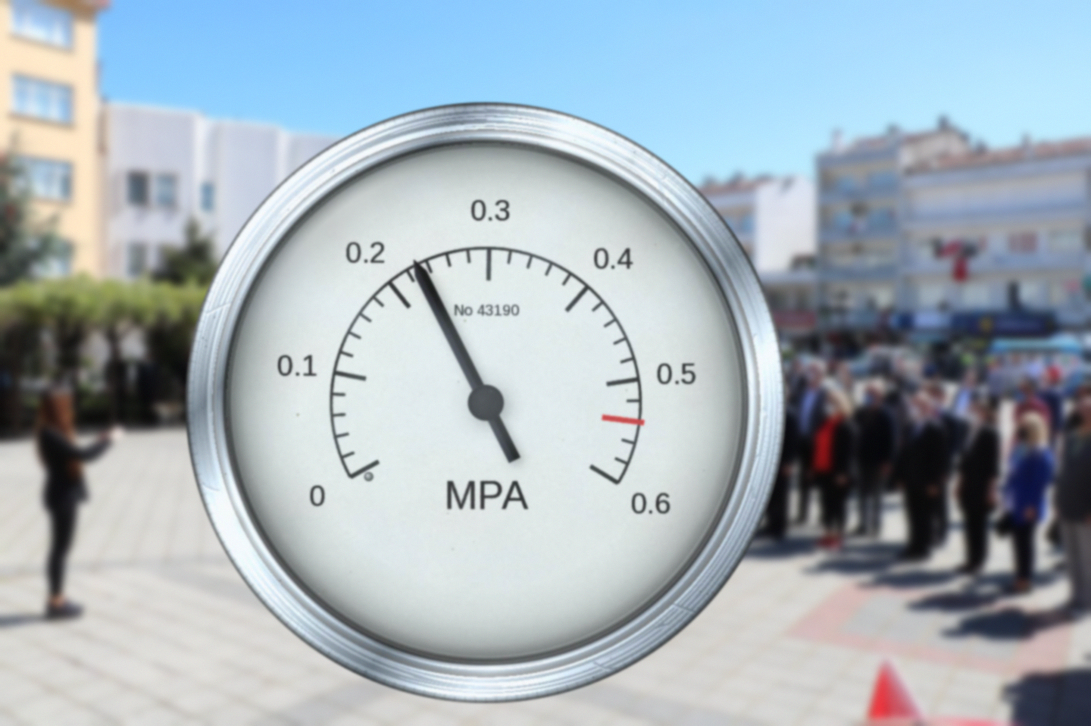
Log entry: 0.23 MPa
